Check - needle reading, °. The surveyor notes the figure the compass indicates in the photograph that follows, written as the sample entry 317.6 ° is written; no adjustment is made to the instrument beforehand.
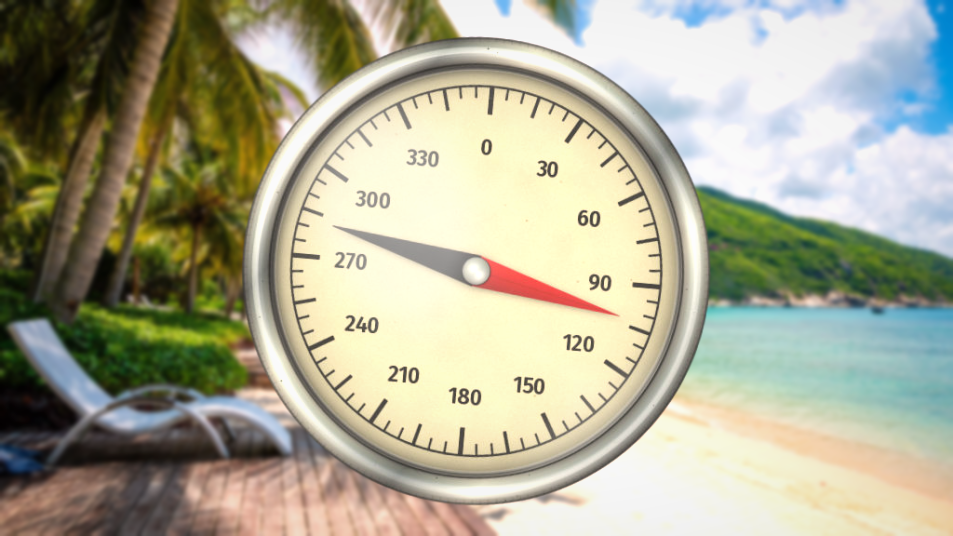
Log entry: 102.5 °
